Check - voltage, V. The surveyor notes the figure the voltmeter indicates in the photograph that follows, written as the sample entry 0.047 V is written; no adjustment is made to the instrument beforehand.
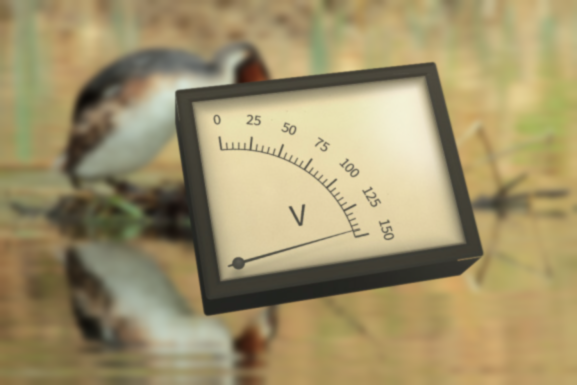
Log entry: 145 V
